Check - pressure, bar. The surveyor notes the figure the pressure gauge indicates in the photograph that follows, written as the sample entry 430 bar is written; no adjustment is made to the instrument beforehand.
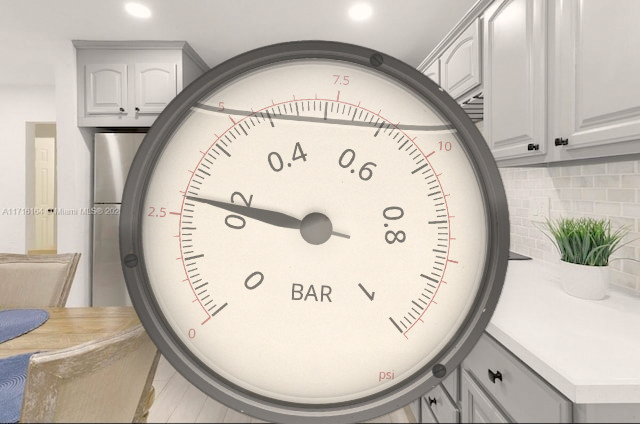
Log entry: 0.2 bar
